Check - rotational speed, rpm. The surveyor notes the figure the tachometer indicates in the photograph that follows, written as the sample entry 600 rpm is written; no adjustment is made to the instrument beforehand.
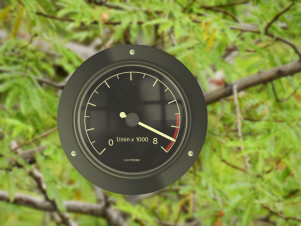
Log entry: 7500 rpm
